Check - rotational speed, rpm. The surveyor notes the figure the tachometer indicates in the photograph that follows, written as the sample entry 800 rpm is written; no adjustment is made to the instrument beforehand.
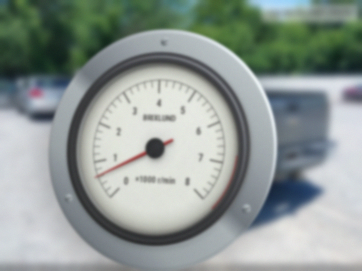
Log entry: 600 rpm
